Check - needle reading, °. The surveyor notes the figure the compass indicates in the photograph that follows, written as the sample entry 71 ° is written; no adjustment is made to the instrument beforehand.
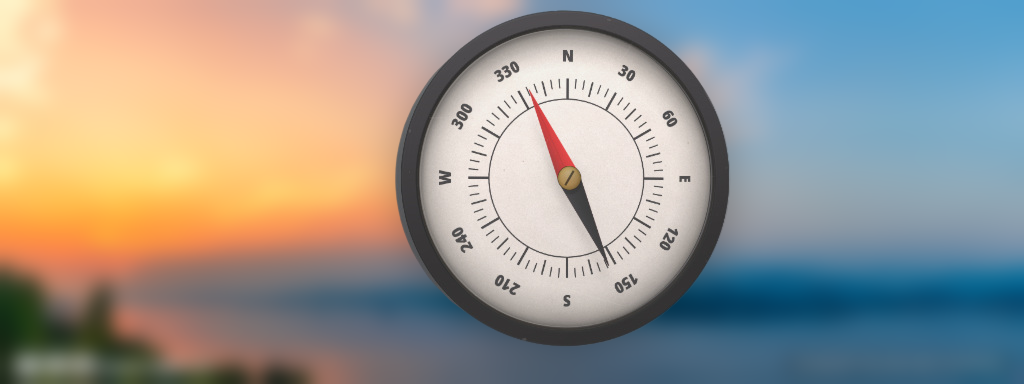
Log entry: 335 °
